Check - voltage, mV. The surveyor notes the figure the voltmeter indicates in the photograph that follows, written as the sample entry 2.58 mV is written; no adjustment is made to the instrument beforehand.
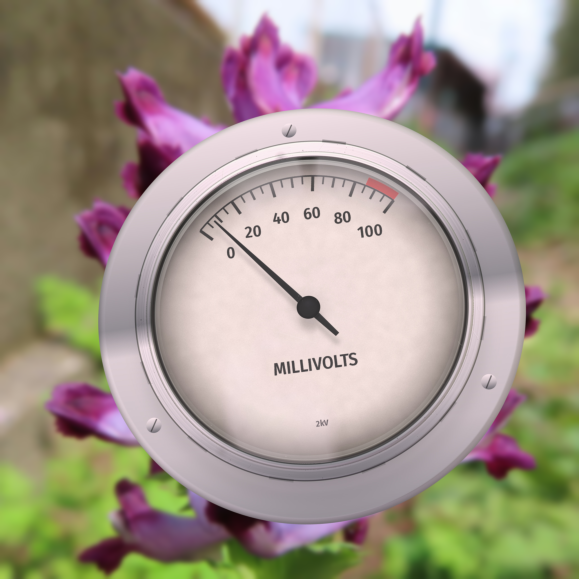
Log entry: 7.5 mV
